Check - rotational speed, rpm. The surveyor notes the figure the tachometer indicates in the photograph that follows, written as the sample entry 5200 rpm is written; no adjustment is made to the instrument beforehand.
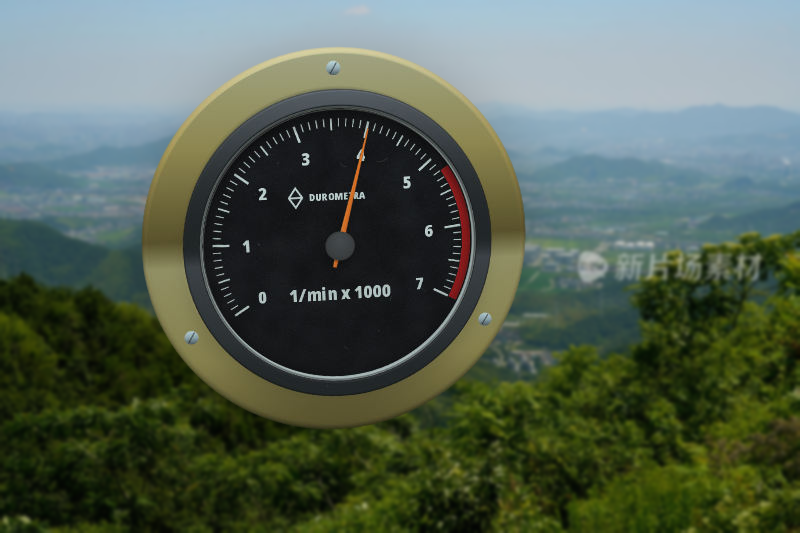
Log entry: 4000 rpm
